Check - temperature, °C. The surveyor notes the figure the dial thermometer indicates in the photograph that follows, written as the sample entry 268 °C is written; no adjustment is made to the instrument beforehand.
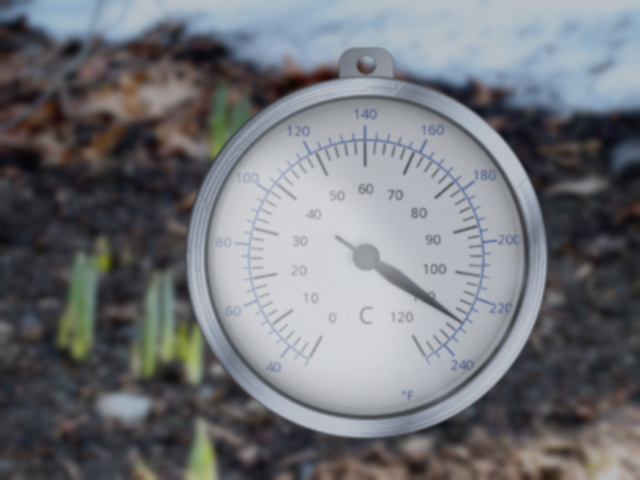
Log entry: 110 °C
